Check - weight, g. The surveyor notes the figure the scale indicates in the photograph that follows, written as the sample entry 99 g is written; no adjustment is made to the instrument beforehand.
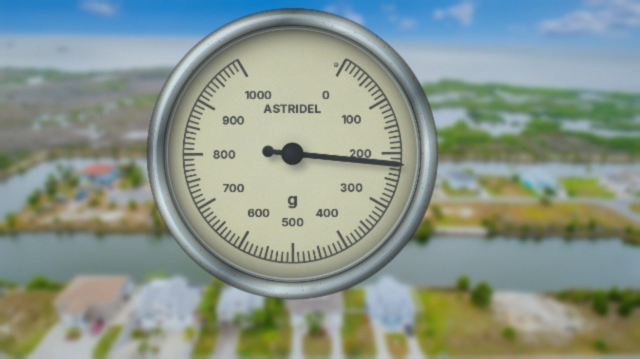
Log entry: 220 g
